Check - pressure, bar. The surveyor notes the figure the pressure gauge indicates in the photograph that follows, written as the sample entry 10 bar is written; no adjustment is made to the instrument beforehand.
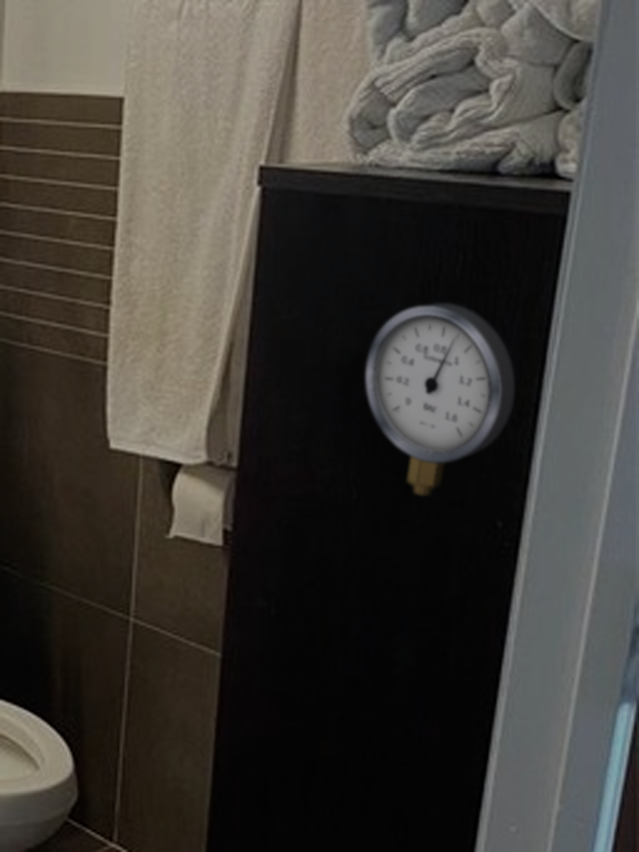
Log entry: 0.9 bar
